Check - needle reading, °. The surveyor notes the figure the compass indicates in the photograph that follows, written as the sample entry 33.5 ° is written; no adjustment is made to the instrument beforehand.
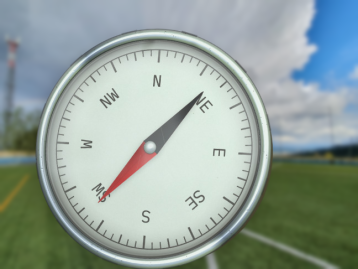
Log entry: 220 °
